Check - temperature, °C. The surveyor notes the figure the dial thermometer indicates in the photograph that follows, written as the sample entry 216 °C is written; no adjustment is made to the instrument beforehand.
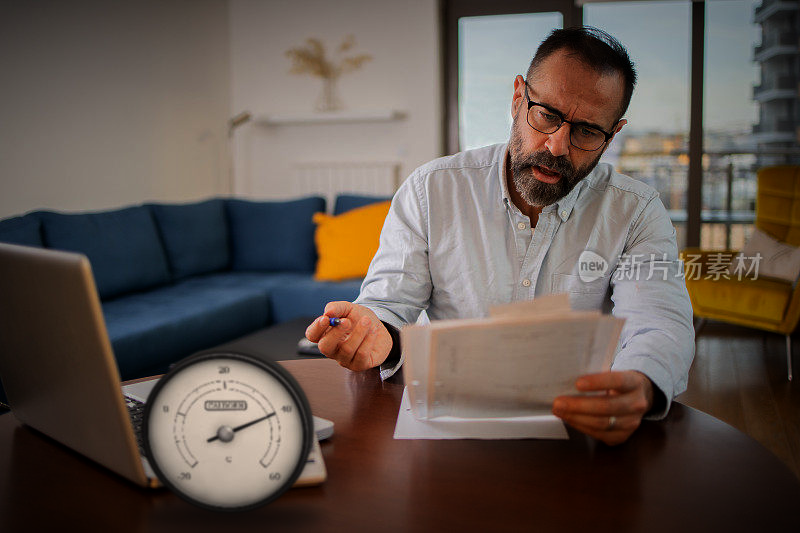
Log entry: 40 °C
